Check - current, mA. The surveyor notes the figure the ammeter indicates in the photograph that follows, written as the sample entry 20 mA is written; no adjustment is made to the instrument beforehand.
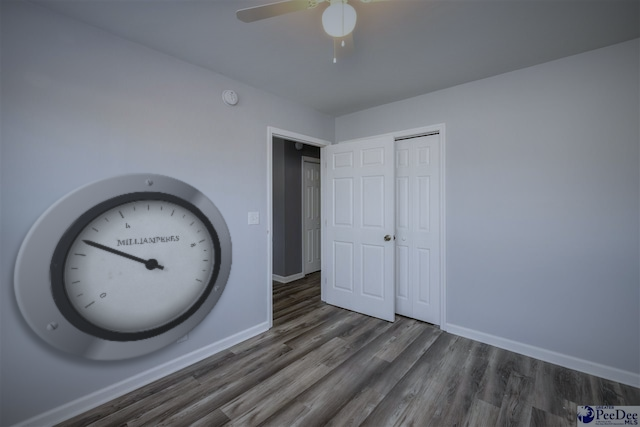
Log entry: 2.5 mA
